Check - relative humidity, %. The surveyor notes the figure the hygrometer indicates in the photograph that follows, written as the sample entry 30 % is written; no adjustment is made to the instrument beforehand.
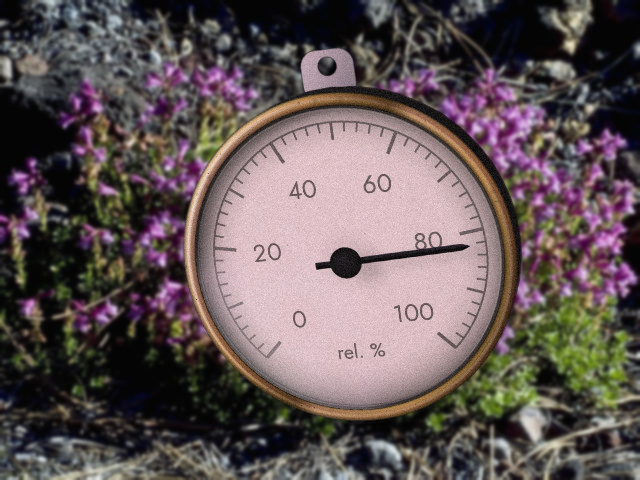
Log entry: 82 %
